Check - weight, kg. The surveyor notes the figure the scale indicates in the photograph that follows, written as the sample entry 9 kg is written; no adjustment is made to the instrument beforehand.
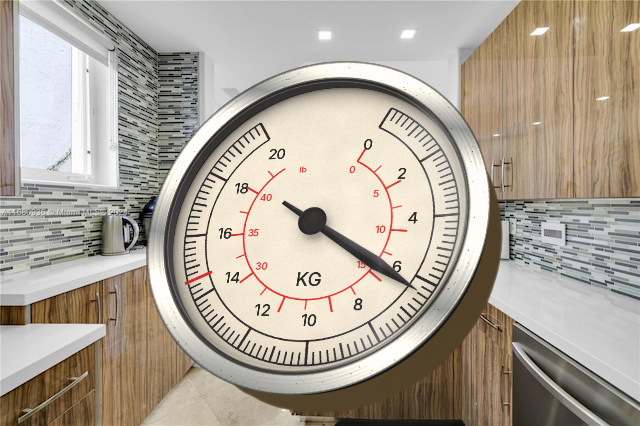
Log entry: 6.4 kg
